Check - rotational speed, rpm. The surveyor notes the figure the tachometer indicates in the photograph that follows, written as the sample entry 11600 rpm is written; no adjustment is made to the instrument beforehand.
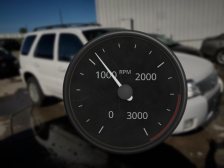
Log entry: 1100 rpm
